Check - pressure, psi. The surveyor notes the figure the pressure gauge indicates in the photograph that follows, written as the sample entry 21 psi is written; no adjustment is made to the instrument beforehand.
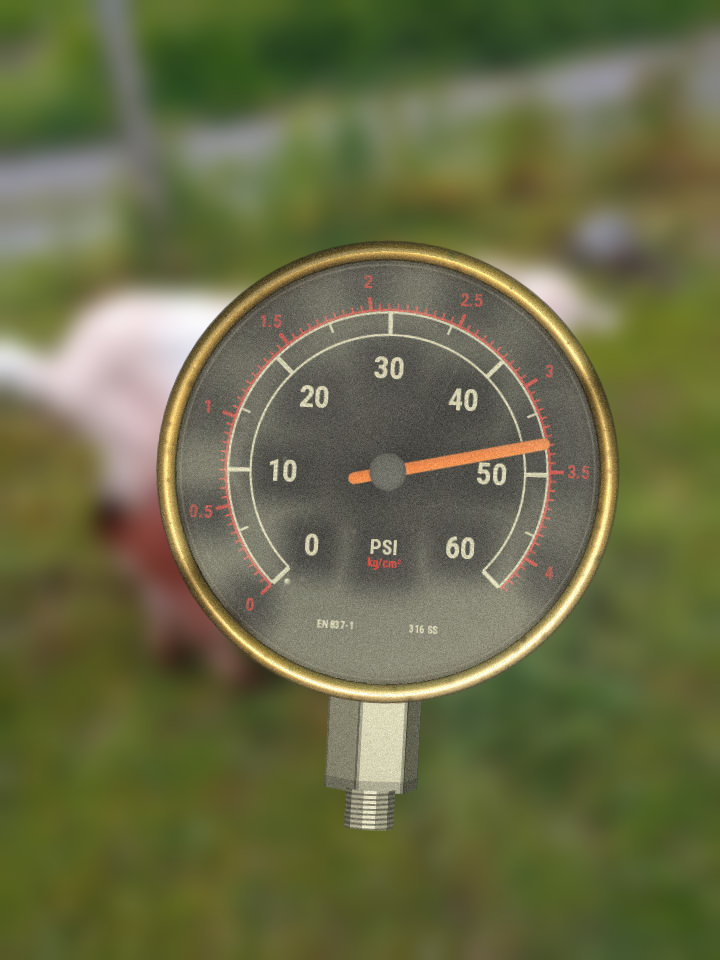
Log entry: 47.5 psi
